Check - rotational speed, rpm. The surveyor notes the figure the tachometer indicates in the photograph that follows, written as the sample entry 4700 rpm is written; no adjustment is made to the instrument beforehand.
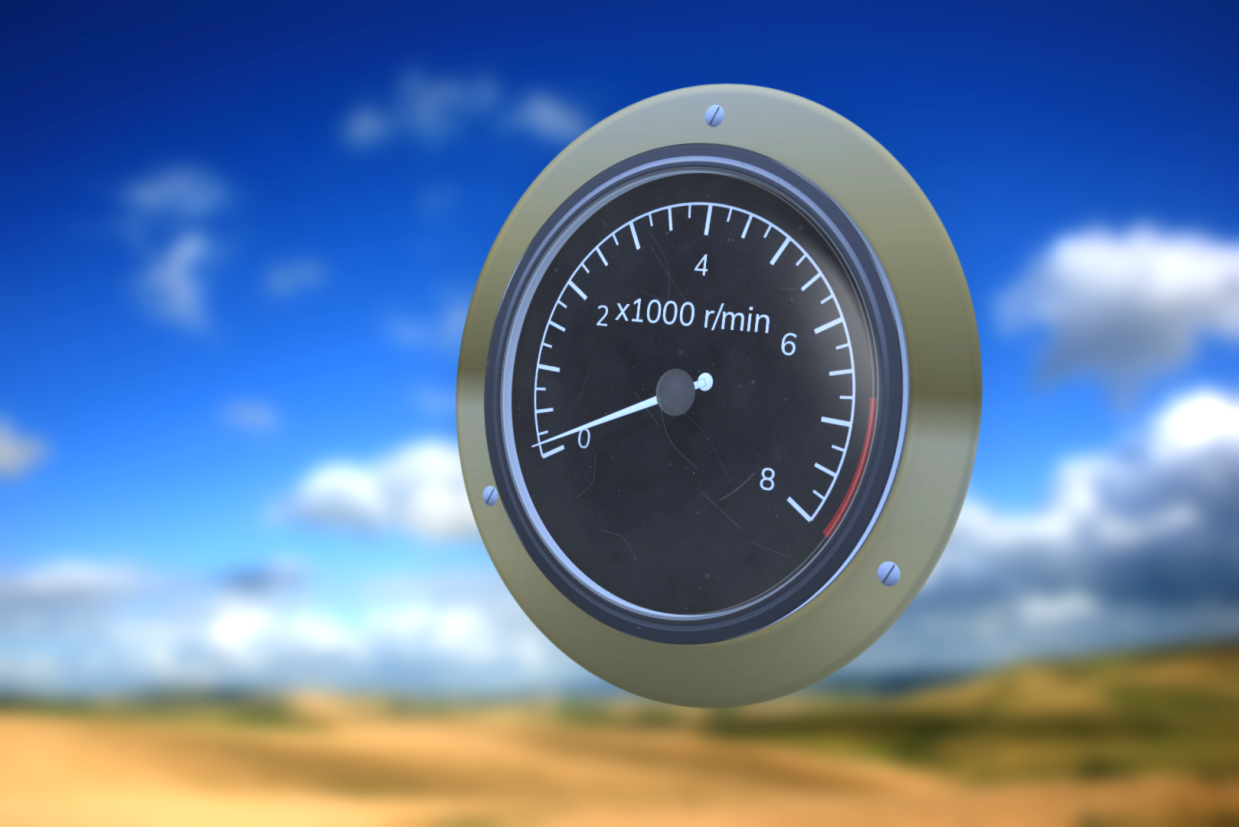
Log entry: 125 rpm
